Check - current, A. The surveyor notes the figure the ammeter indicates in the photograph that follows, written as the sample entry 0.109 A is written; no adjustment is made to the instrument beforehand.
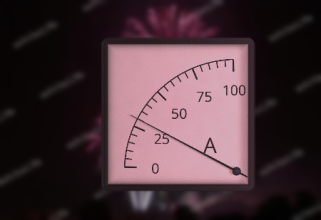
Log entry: 30 A
